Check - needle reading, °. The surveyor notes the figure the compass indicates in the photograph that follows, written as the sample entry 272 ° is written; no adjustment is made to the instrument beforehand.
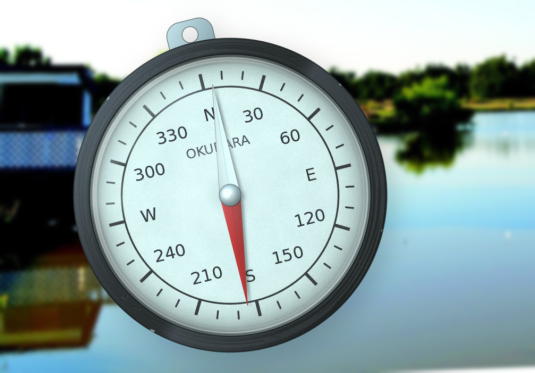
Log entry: 185 °
